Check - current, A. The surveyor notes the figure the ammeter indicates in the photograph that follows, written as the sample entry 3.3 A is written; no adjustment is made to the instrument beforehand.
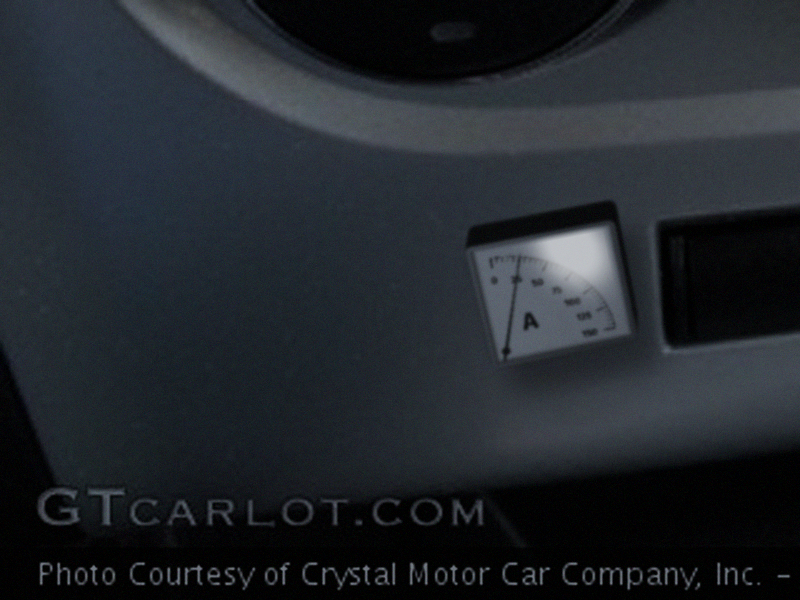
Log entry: 25 A
